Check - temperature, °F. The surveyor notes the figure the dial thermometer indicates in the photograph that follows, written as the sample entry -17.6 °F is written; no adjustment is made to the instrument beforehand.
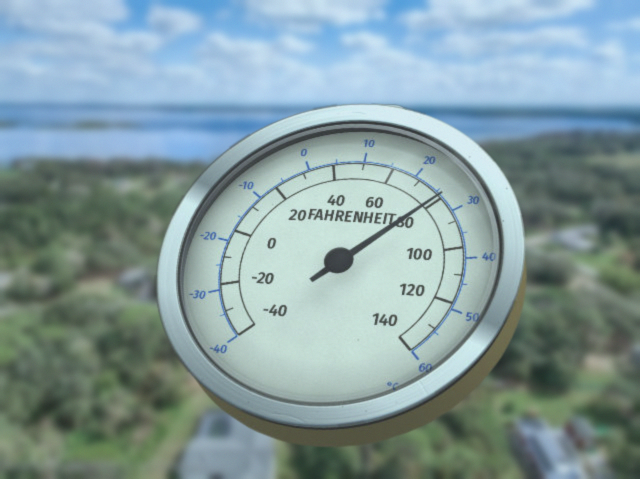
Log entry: 80 °F
